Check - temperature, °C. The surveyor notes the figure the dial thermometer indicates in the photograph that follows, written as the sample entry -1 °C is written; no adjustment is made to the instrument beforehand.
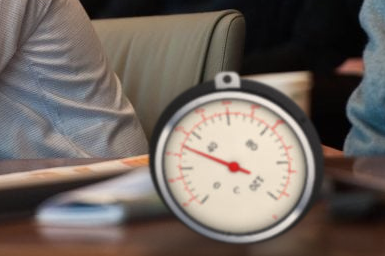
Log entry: 32 °C
